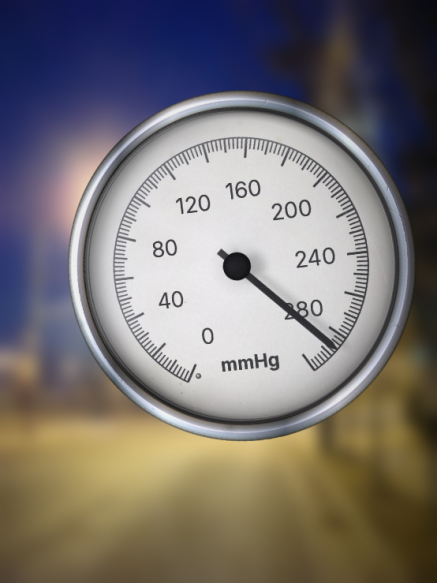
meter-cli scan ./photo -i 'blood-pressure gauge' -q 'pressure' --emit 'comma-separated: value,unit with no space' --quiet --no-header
286,mmHg
